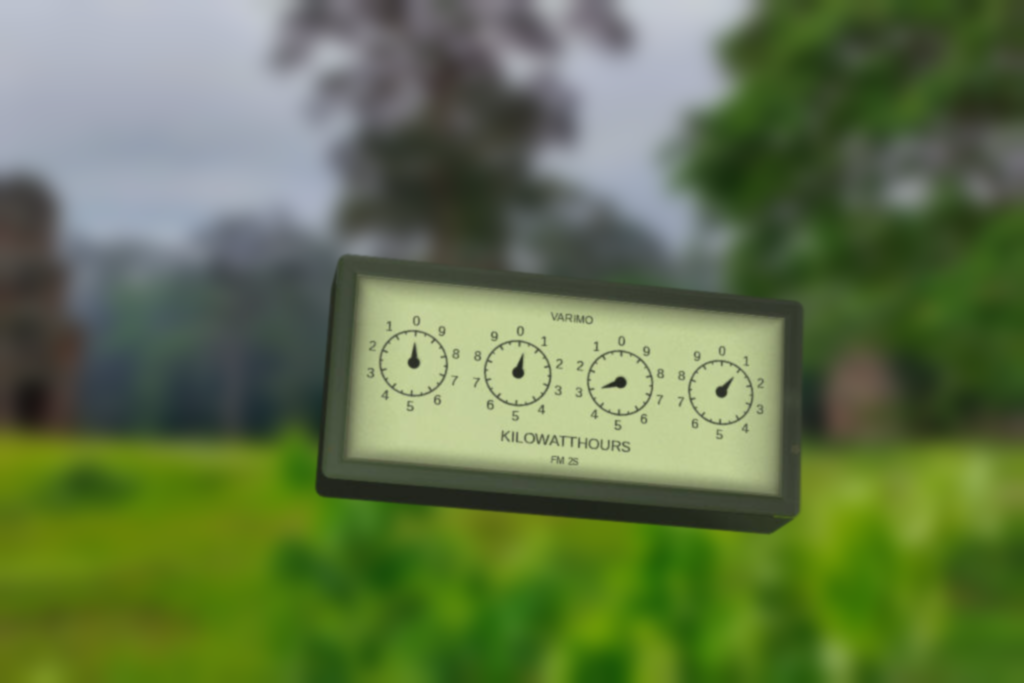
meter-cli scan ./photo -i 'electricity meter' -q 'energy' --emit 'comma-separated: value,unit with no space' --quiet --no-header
31,kWh
